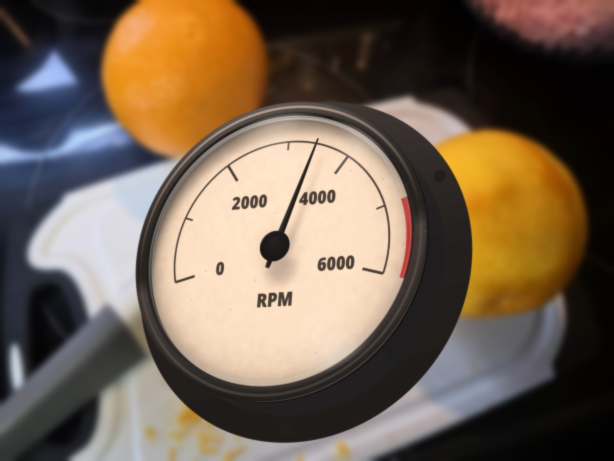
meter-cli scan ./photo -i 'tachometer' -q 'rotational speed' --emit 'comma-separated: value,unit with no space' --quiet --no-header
3500,rpm
